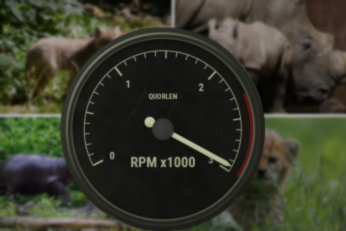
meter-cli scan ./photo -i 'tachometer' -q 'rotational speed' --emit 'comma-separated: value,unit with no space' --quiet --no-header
2950,rpm
